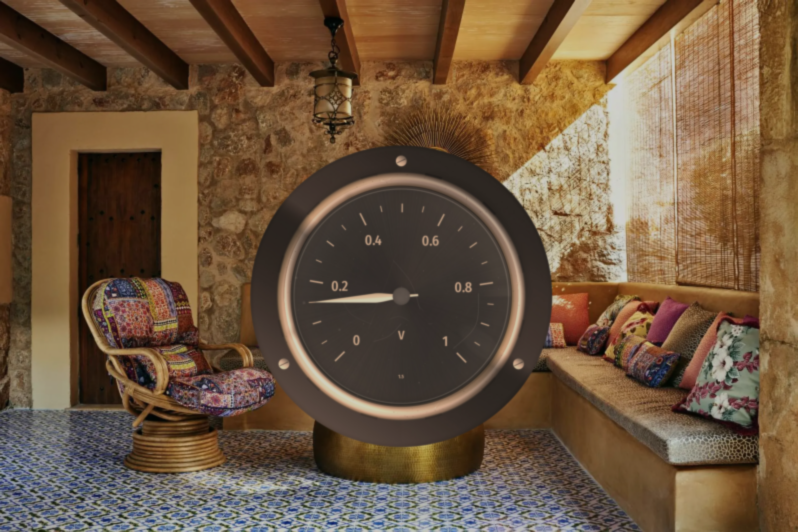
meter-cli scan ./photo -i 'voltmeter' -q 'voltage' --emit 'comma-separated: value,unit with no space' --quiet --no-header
0.15,V
